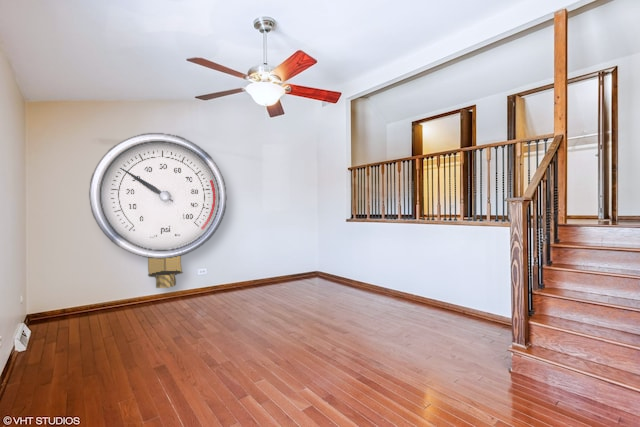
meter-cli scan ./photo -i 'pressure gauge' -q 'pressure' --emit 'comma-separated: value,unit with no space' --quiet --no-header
30,psi
